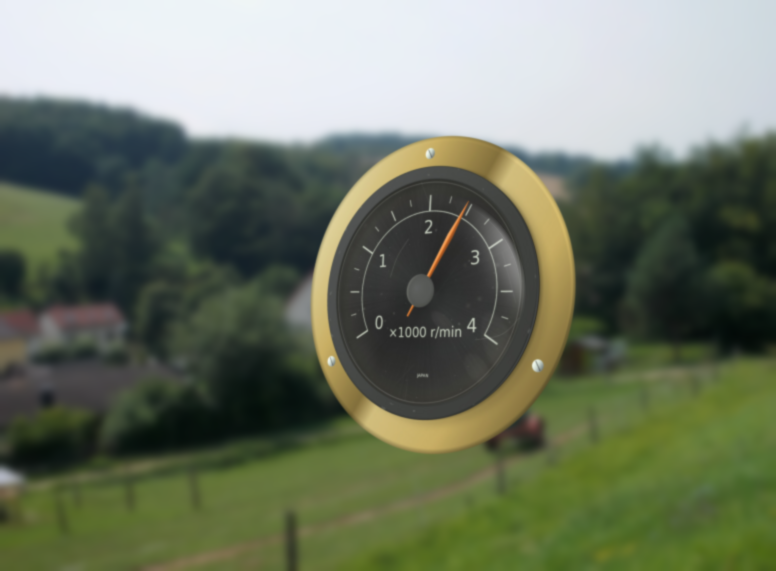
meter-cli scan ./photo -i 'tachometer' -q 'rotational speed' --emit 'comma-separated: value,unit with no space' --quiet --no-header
2500,rpm
